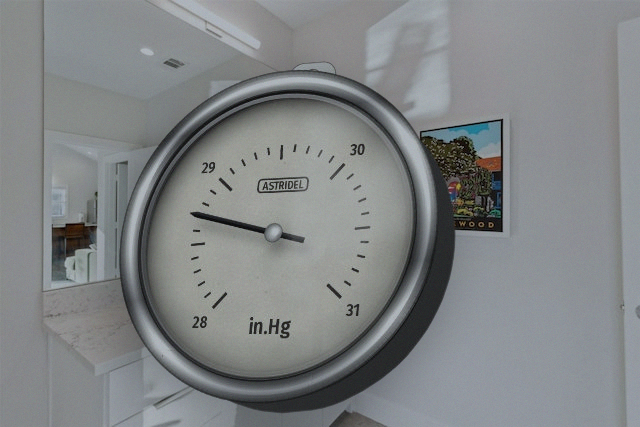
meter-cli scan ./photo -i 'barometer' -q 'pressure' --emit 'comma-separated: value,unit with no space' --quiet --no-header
28.7,inHg
